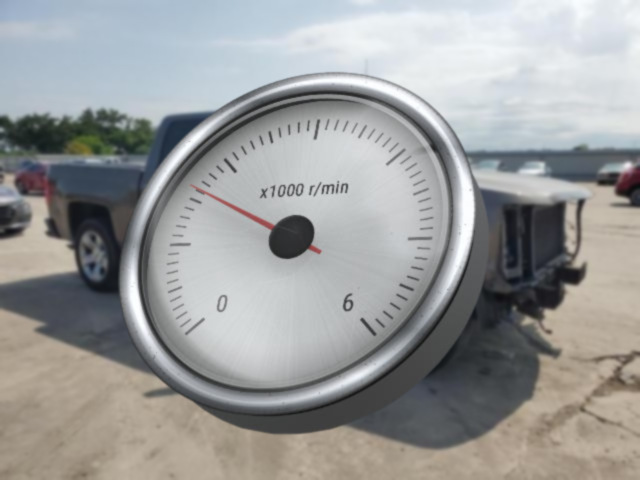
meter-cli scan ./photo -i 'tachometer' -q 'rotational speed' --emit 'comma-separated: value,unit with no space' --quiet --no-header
1600,rpm
